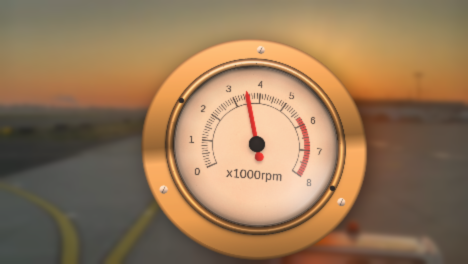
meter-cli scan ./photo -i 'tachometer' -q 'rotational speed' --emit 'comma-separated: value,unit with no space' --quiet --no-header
3500,rpm
